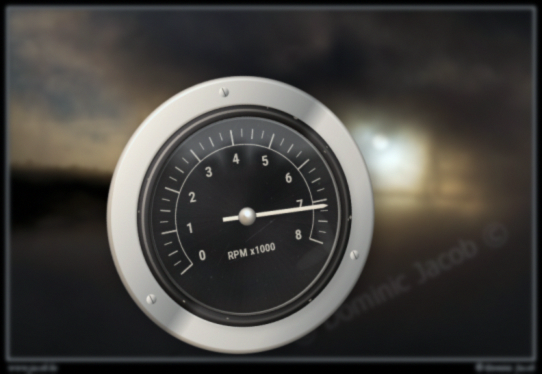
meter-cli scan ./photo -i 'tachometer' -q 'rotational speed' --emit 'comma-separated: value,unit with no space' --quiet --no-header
7125,rpm
